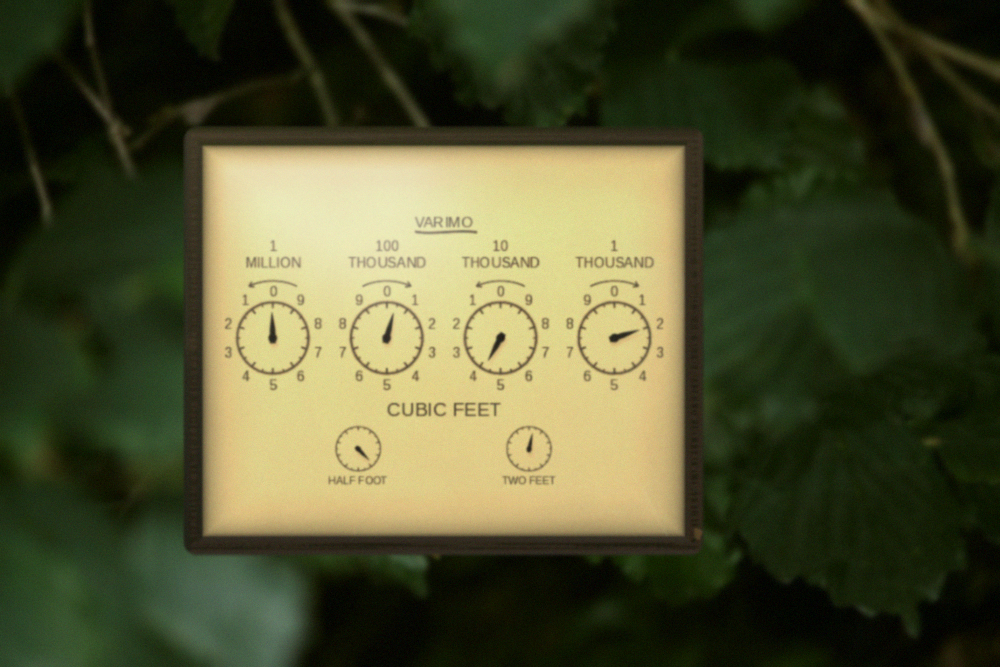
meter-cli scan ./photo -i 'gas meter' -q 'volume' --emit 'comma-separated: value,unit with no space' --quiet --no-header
4200,ft³
